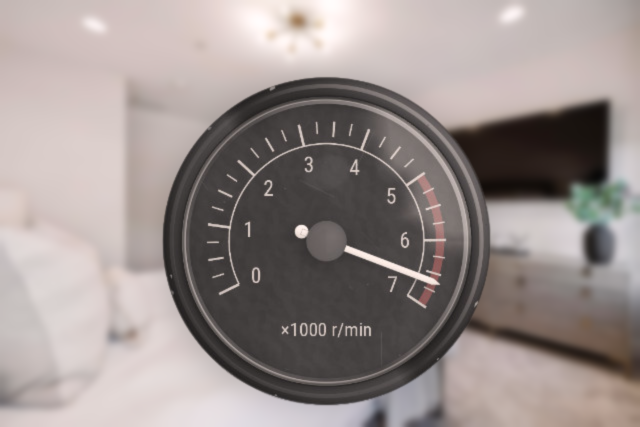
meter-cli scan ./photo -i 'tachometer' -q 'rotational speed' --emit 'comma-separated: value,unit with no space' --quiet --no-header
6625,rpm
